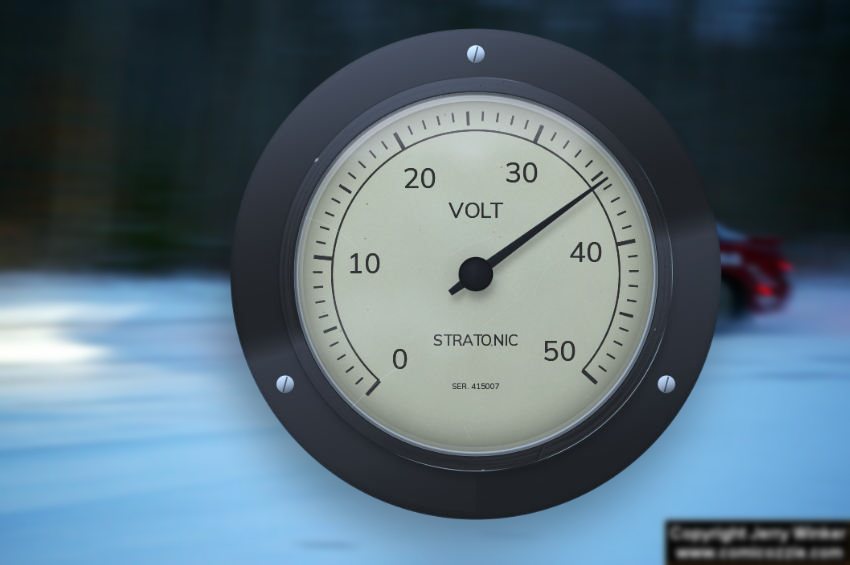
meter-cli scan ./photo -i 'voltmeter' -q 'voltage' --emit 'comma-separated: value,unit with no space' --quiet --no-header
35.5,V
